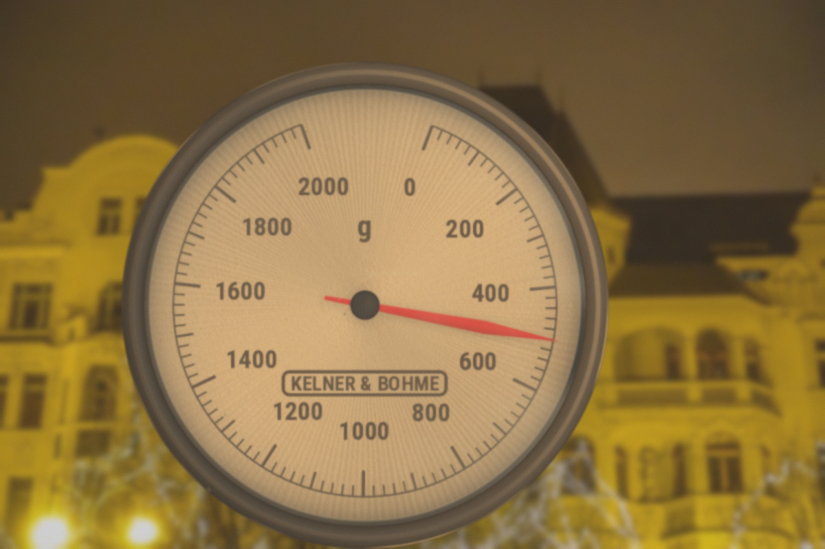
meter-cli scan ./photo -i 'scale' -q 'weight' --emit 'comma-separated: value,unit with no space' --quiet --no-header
500,g
